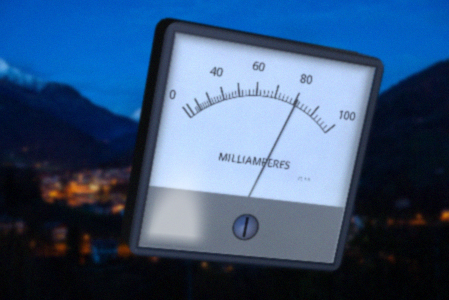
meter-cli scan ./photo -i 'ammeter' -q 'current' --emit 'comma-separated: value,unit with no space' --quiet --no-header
80,mA
